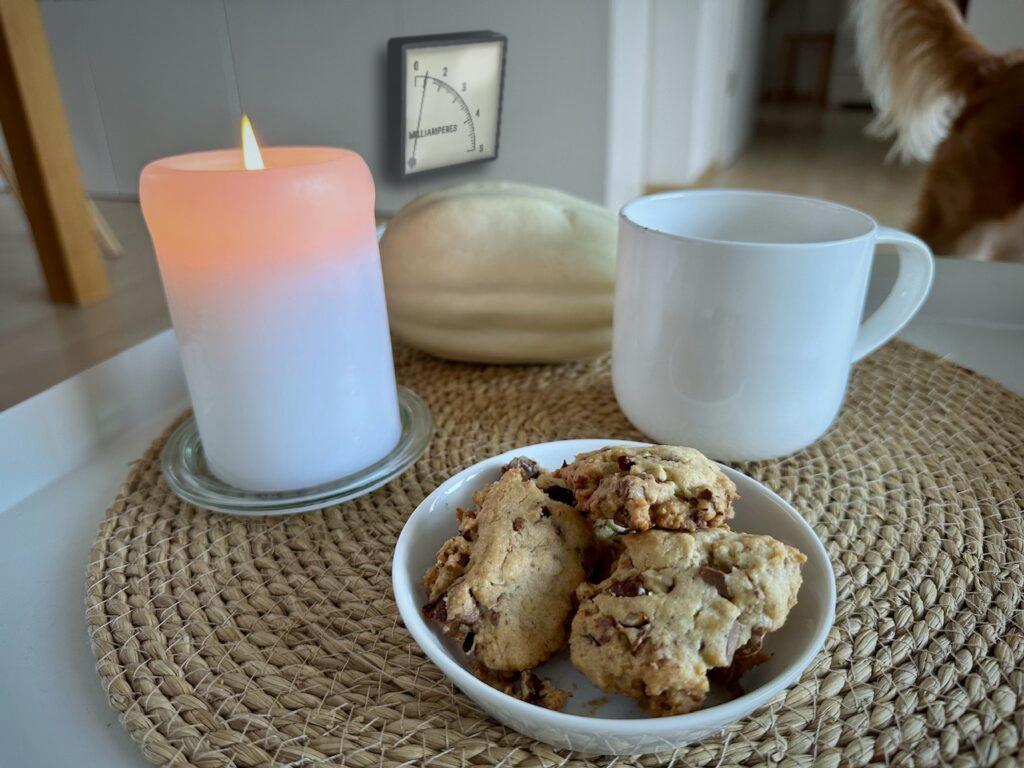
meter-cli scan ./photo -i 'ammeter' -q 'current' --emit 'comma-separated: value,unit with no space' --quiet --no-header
1,mA
